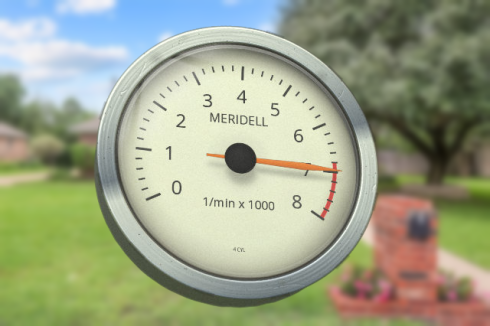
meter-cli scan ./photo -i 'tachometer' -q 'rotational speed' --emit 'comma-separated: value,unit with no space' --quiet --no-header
7000,rpm
